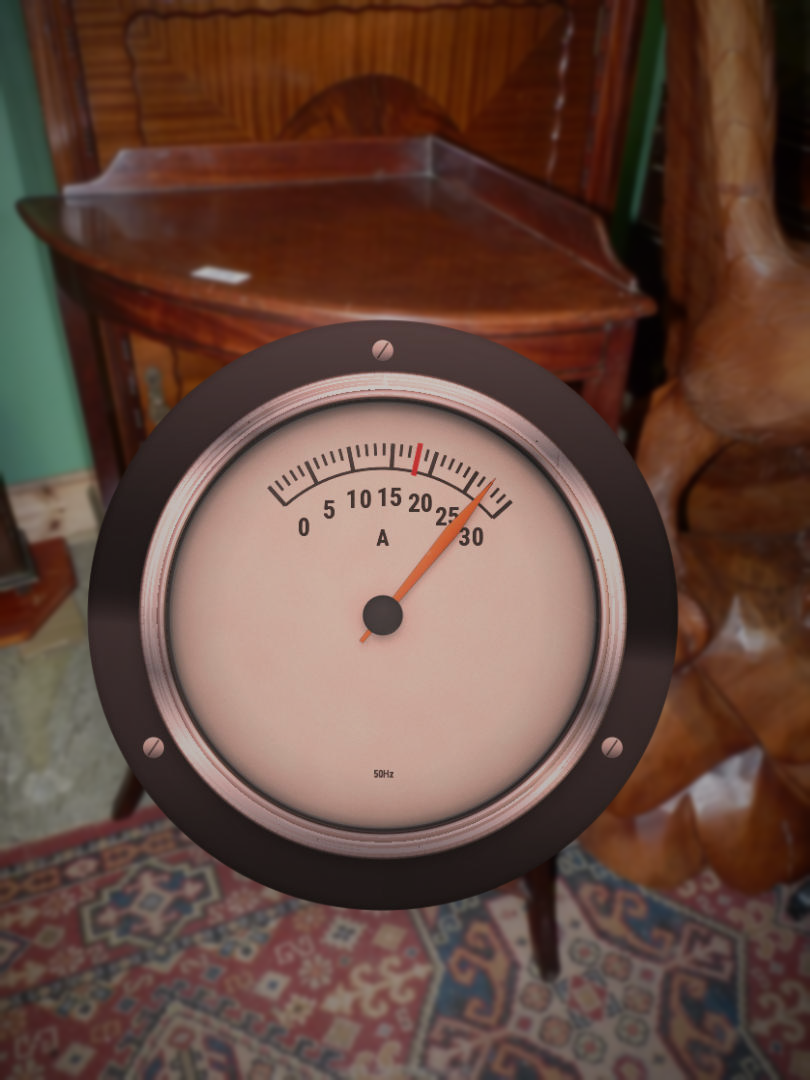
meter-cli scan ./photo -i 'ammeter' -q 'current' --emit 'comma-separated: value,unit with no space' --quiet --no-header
27,A
